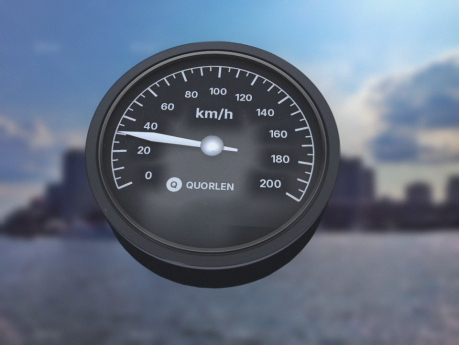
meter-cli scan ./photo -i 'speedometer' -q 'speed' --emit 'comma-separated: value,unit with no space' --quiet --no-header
30,km/h
